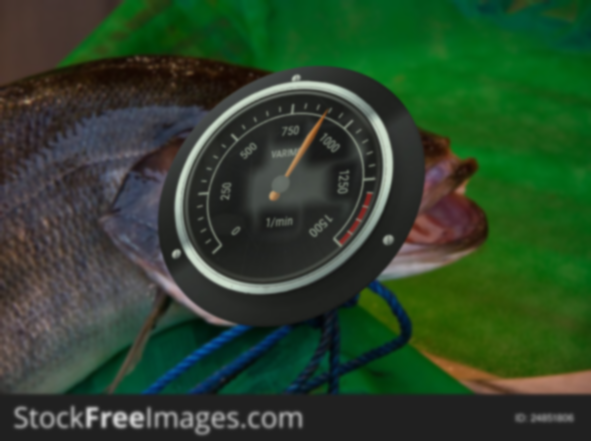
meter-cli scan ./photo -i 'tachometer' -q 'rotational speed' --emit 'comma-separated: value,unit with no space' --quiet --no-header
900,rpm
